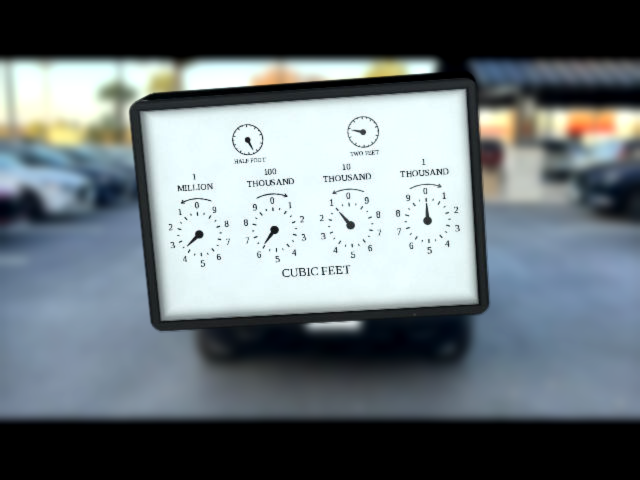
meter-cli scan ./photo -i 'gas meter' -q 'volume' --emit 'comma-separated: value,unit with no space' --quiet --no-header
361000,ft³
